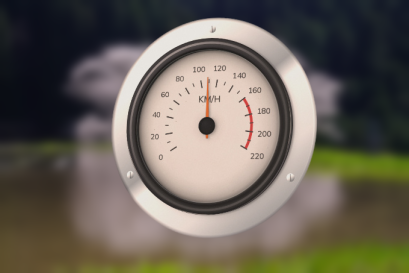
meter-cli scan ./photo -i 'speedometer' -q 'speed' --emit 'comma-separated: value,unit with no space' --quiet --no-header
110,km/h
